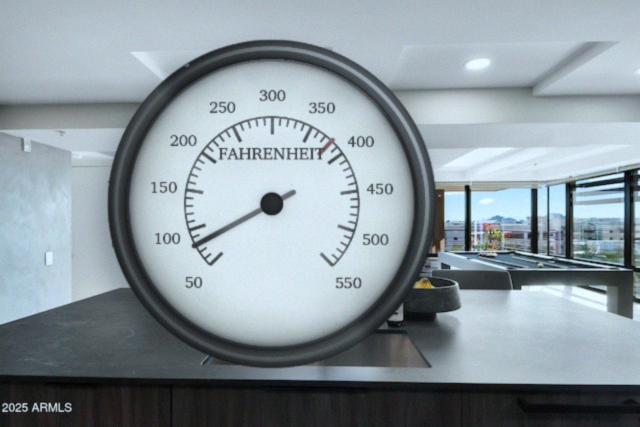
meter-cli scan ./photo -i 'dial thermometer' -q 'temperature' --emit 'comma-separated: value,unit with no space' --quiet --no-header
80,°F
